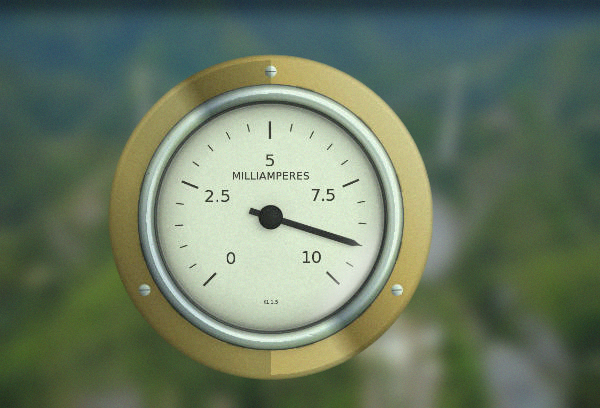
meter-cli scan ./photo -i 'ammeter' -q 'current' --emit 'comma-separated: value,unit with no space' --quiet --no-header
9,mA
